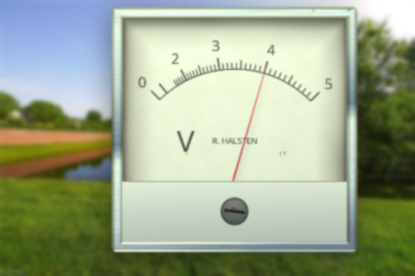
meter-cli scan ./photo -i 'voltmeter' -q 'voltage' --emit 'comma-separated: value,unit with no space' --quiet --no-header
4,V
